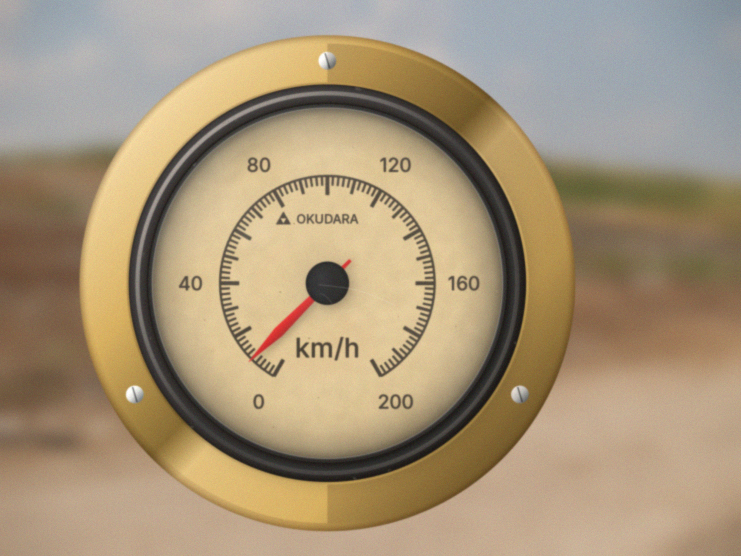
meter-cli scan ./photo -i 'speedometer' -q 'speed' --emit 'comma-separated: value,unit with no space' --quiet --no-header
10,km/h
